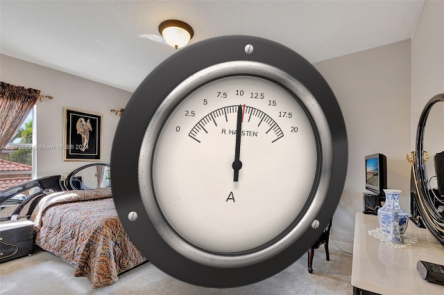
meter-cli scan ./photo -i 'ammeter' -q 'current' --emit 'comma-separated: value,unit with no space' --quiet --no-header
10,A
